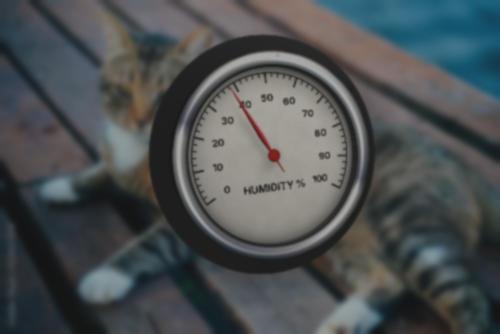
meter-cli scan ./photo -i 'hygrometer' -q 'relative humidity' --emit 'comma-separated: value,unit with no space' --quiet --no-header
38,%
